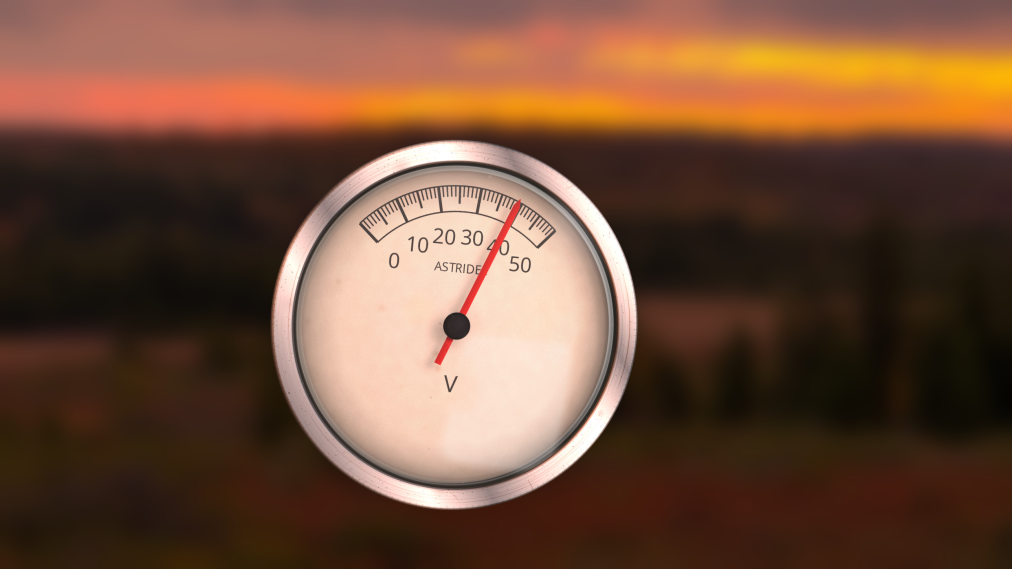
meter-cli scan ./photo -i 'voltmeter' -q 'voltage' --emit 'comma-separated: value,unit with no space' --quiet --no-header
39,V
